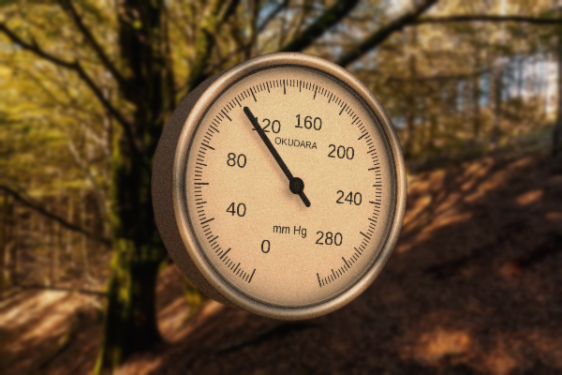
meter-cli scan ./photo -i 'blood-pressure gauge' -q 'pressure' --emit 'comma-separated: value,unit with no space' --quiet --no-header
110,mmHg
